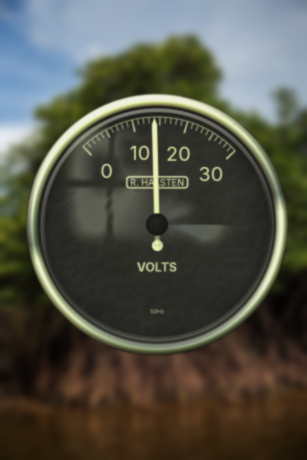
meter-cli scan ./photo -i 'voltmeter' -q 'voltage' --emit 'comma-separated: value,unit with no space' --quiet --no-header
14,V
